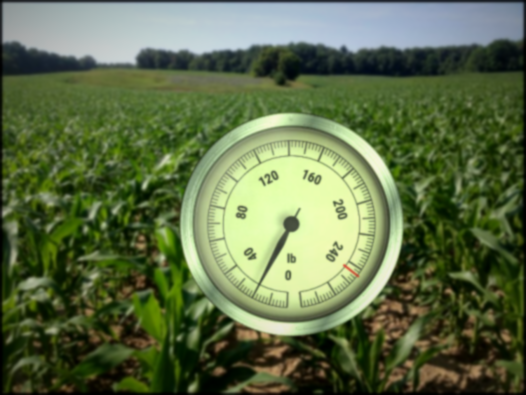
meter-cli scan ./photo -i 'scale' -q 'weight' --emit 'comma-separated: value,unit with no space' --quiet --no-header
20,lb
